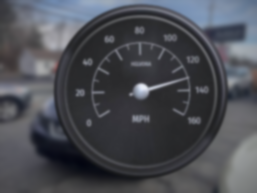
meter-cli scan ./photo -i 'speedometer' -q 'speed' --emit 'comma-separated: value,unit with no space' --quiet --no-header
130,mph
